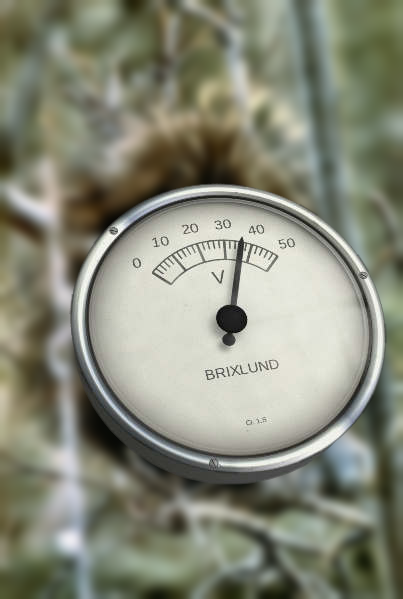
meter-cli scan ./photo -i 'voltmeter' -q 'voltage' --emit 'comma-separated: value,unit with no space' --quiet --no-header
36,V
